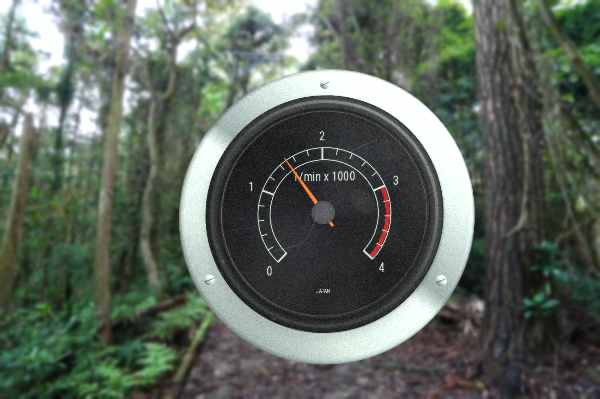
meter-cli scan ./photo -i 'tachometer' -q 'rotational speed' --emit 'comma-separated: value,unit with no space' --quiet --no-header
1500,rpm
